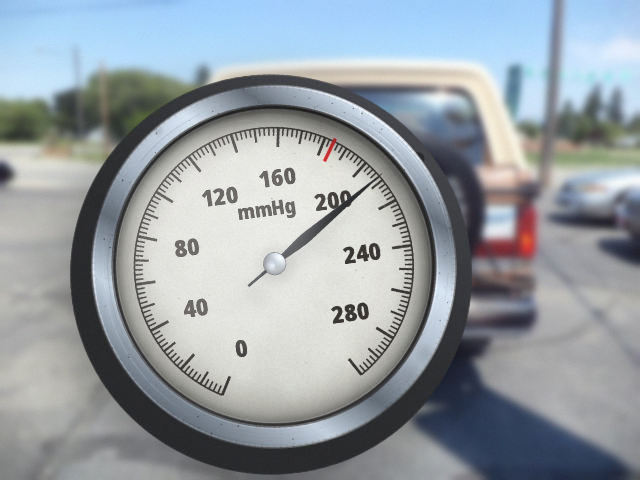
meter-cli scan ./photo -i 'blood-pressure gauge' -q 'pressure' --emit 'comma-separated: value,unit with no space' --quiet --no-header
208,mmHg
